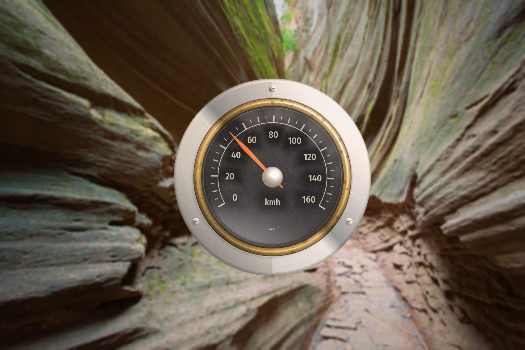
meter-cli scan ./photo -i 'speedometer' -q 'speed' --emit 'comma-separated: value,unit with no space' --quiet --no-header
50,km/h
